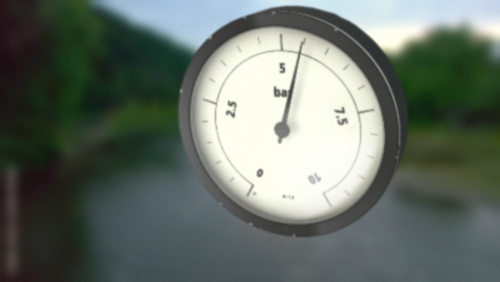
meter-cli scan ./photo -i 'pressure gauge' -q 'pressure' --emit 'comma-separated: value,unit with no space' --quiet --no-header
5.5,bar
